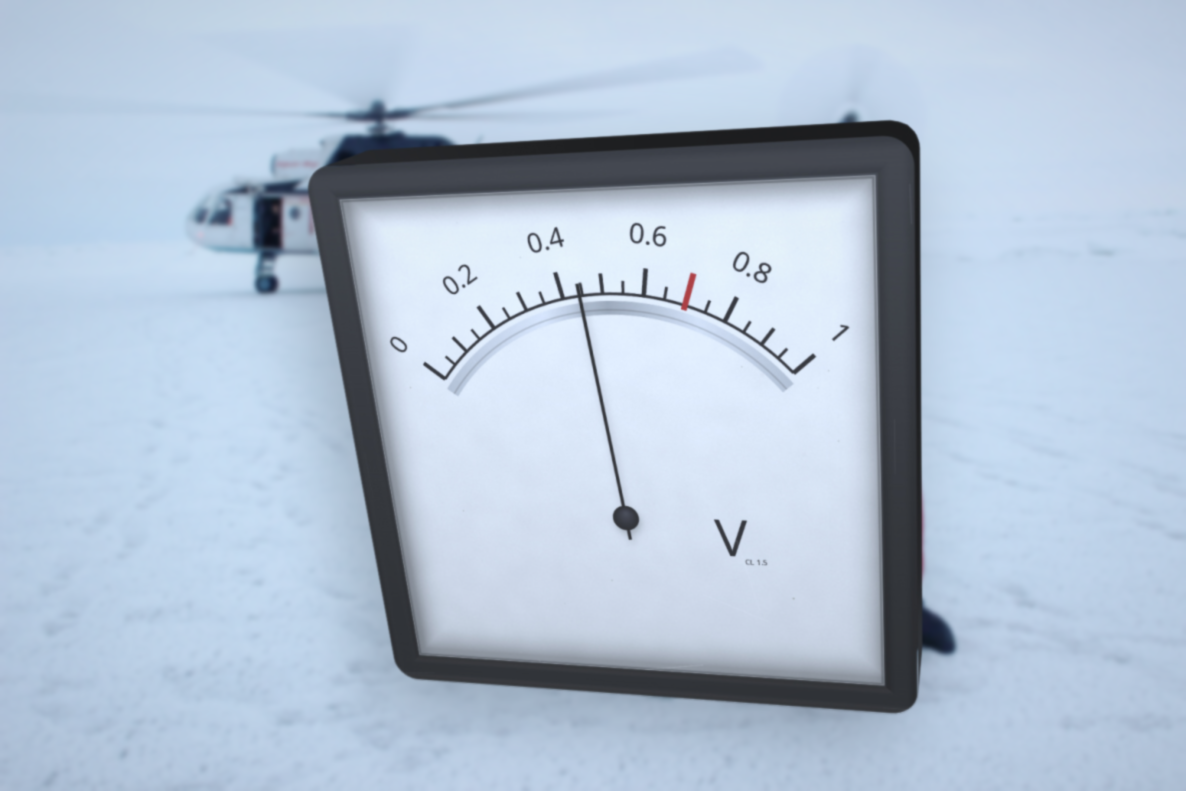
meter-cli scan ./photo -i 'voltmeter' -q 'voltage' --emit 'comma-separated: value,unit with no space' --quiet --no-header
0.45,V
